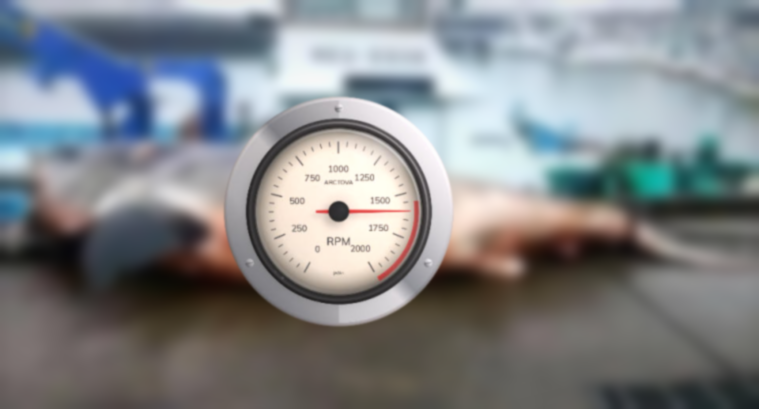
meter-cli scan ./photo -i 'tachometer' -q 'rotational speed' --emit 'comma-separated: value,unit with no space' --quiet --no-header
1600,rpm
